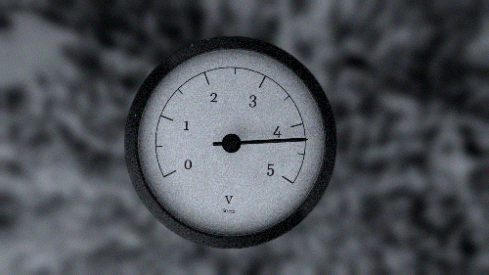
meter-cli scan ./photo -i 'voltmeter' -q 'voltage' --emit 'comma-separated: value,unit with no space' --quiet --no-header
4.25,V
